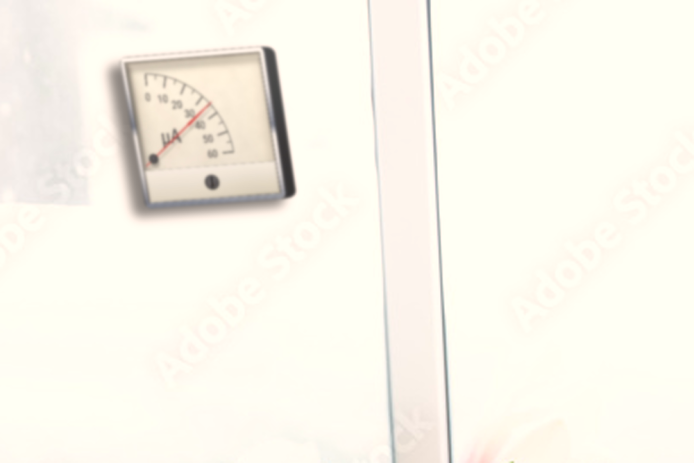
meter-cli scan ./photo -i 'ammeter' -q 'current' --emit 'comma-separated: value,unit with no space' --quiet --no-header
35,µA
